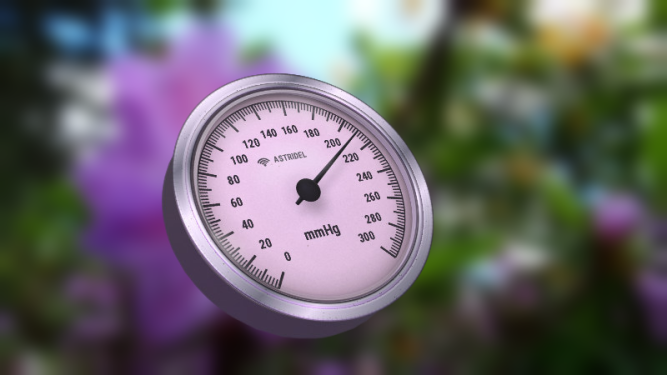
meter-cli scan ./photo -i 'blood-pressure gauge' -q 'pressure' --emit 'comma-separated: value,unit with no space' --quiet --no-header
210,mmHg
